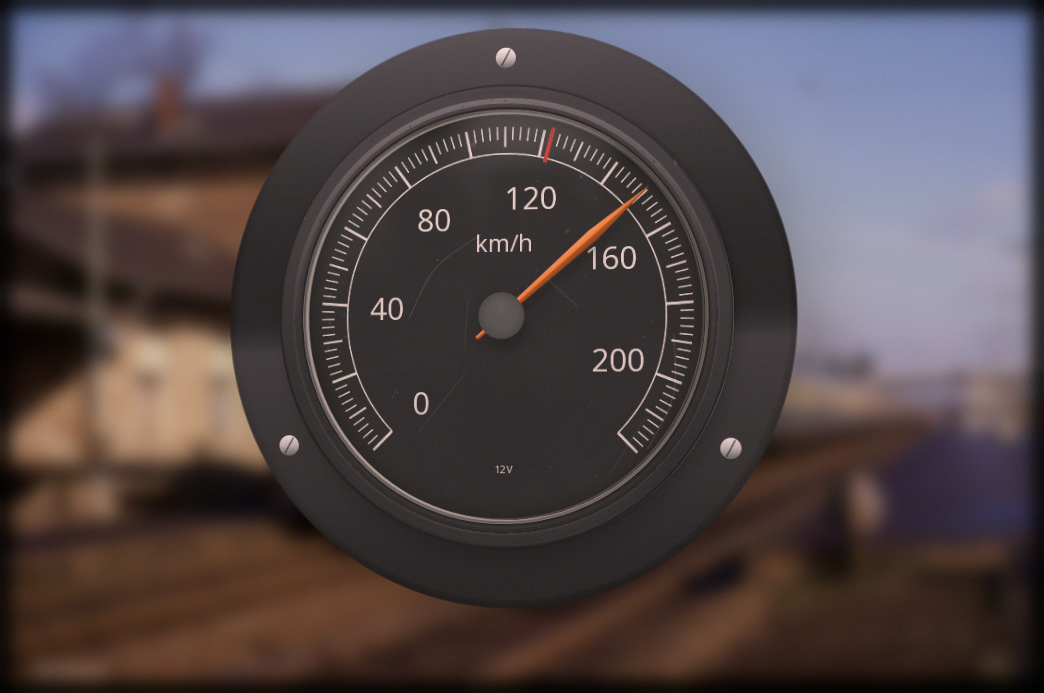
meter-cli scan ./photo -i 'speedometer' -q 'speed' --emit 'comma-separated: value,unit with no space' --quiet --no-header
150,km/h
